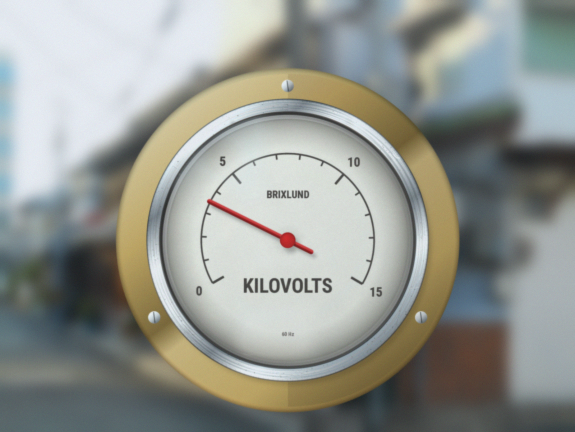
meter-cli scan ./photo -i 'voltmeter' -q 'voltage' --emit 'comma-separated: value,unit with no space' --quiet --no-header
3.5,kV
